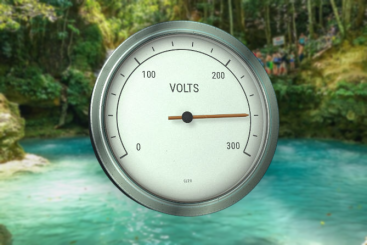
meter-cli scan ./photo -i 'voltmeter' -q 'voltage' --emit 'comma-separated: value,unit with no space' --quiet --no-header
260,V
